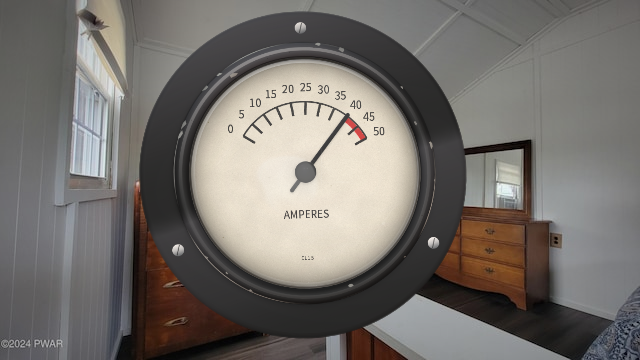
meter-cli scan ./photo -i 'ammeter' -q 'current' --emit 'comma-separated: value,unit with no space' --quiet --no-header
40,A
